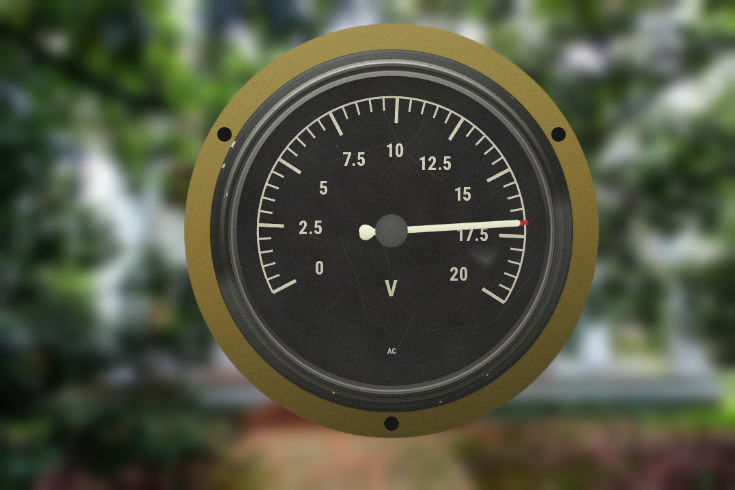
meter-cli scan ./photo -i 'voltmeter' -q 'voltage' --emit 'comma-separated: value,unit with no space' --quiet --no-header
17,V
